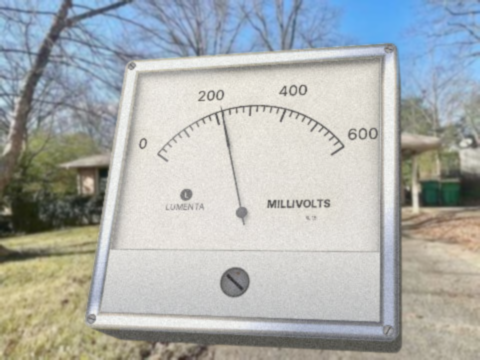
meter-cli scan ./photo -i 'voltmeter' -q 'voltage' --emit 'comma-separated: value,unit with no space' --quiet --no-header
220,mV
